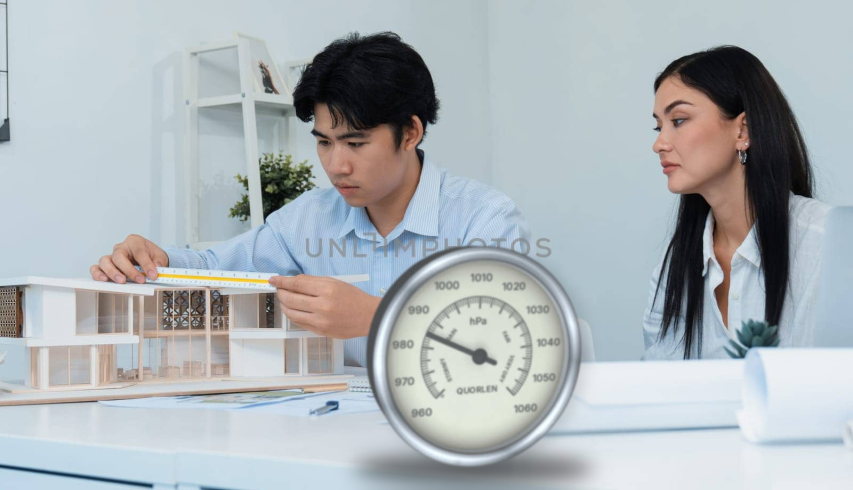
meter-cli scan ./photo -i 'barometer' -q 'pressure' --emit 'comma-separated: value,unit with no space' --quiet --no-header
985,hPa
